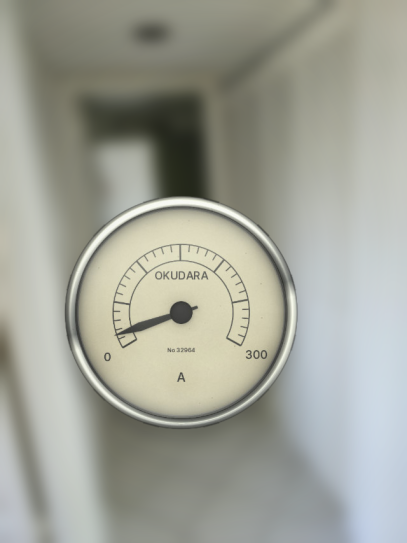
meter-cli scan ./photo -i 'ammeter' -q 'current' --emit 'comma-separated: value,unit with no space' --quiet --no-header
15,A
